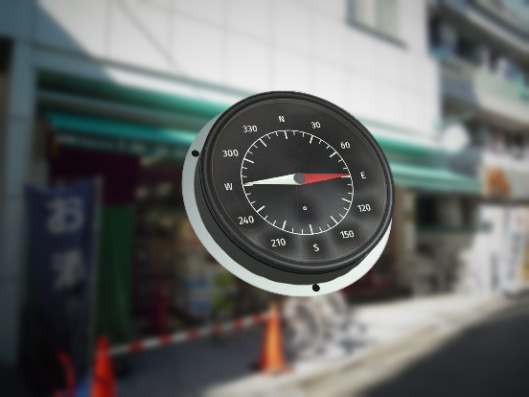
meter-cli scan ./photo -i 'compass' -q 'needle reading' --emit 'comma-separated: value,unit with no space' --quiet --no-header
90,°
